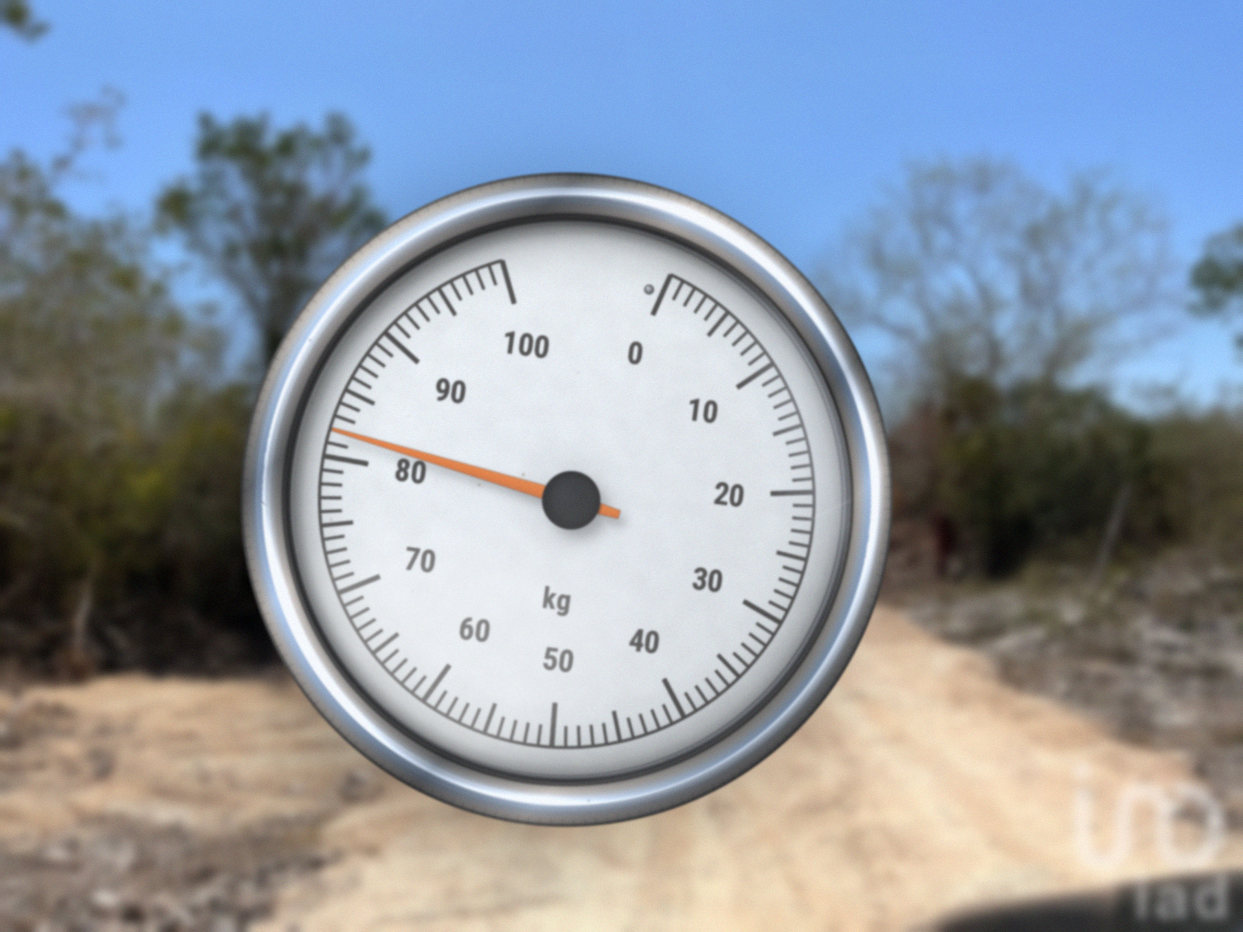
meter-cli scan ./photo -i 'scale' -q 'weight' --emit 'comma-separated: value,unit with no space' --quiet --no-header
82,kg
